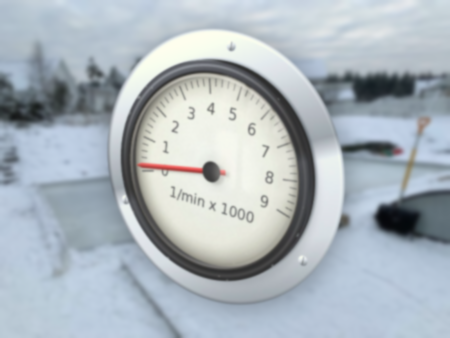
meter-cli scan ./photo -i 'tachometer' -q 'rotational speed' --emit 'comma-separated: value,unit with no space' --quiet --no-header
200,rpm
